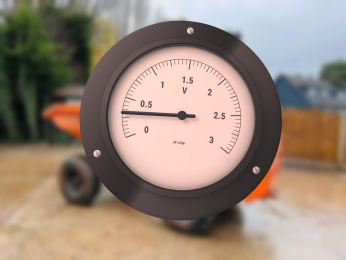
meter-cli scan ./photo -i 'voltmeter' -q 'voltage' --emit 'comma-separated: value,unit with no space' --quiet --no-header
0.3,V
